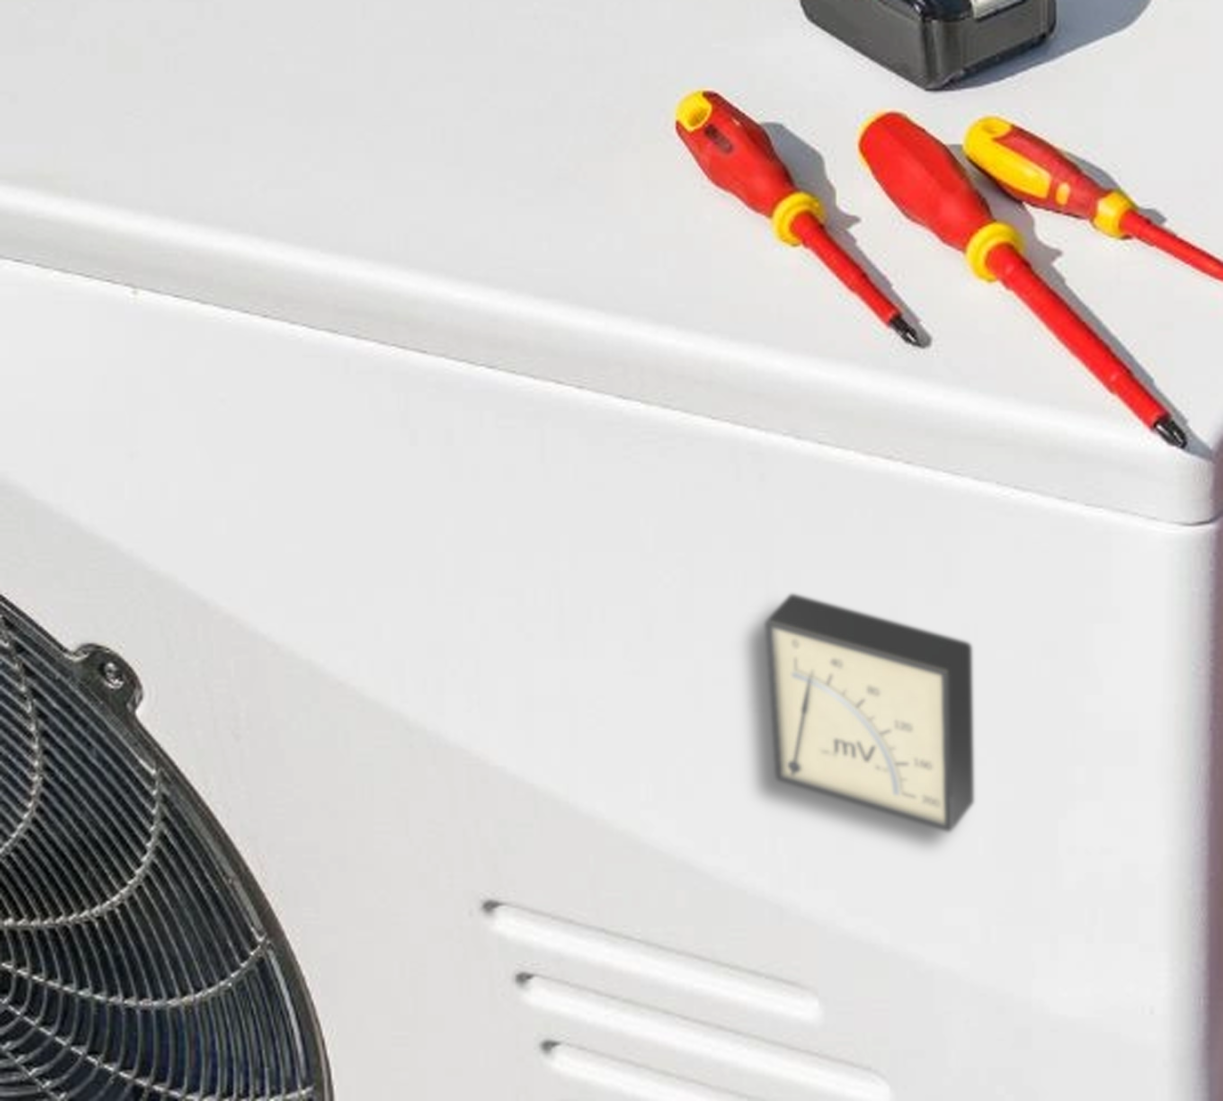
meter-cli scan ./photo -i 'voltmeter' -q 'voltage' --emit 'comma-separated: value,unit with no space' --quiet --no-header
20,mV
